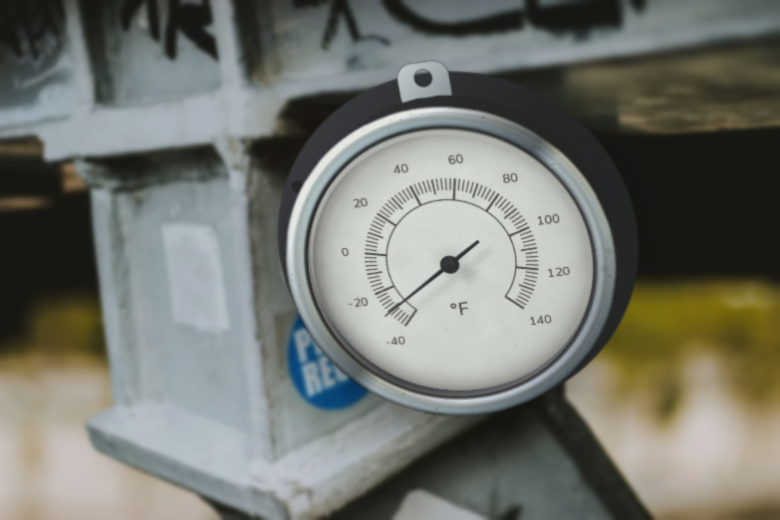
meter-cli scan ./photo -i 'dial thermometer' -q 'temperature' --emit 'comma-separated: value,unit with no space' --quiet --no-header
-30,°F
